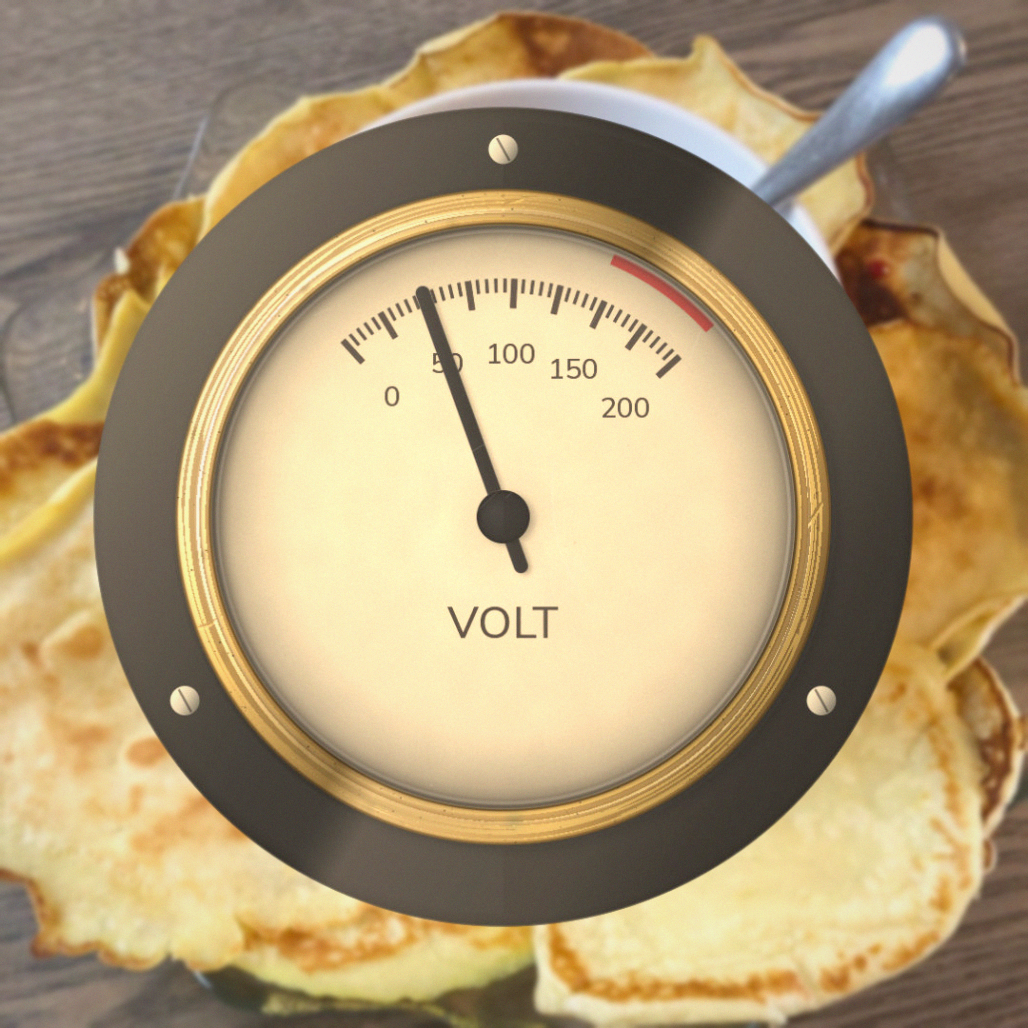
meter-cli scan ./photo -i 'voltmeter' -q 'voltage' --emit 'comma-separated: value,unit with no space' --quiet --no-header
50,V
